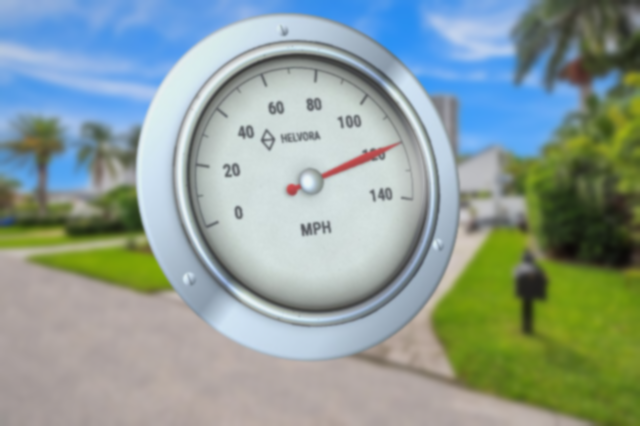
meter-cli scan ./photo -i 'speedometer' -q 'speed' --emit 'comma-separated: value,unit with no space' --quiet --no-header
120,mph
